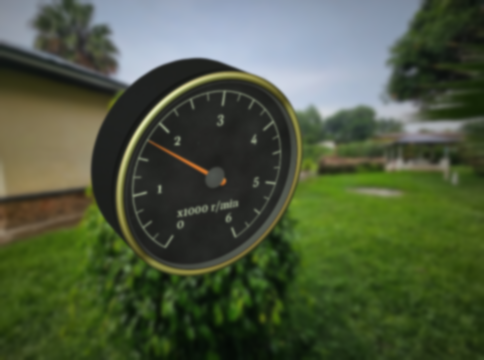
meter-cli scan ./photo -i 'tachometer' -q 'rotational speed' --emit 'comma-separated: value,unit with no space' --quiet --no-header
1750,rpm
